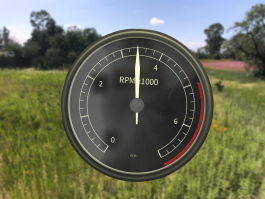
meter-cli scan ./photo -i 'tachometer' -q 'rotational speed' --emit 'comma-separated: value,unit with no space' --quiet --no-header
3400,rpm
